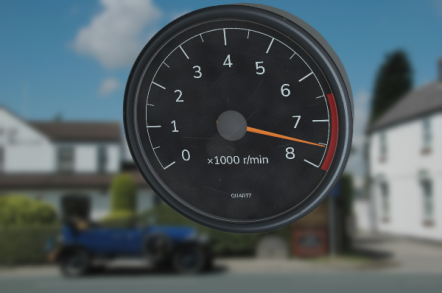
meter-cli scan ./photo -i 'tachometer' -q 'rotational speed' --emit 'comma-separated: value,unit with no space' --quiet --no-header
7500,rpm
